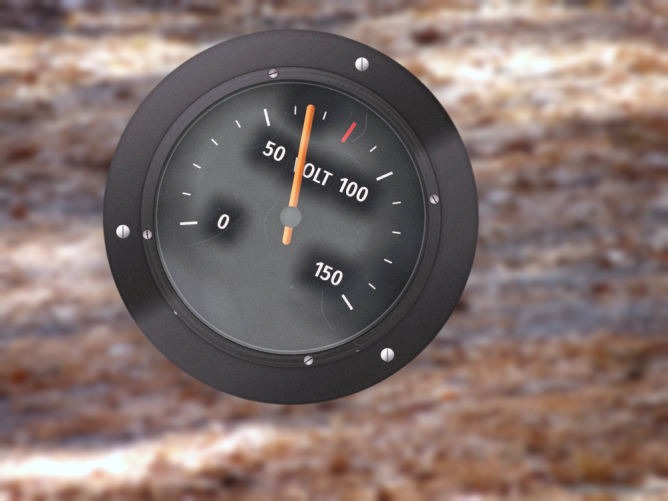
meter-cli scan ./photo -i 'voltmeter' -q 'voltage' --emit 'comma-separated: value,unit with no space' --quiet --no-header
65,V
